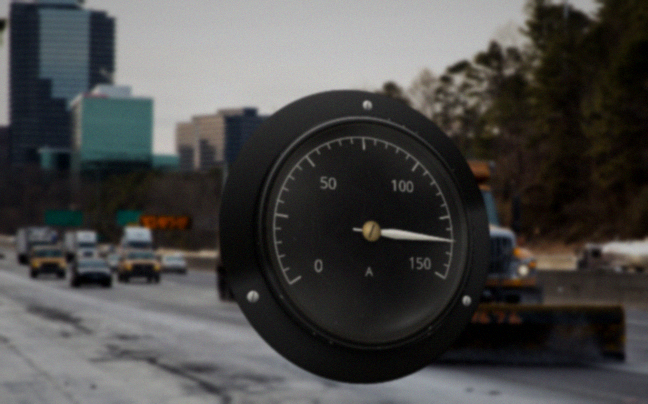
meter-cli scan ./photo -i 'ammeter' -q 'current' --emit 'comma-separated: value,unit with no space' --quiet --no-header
135,A
